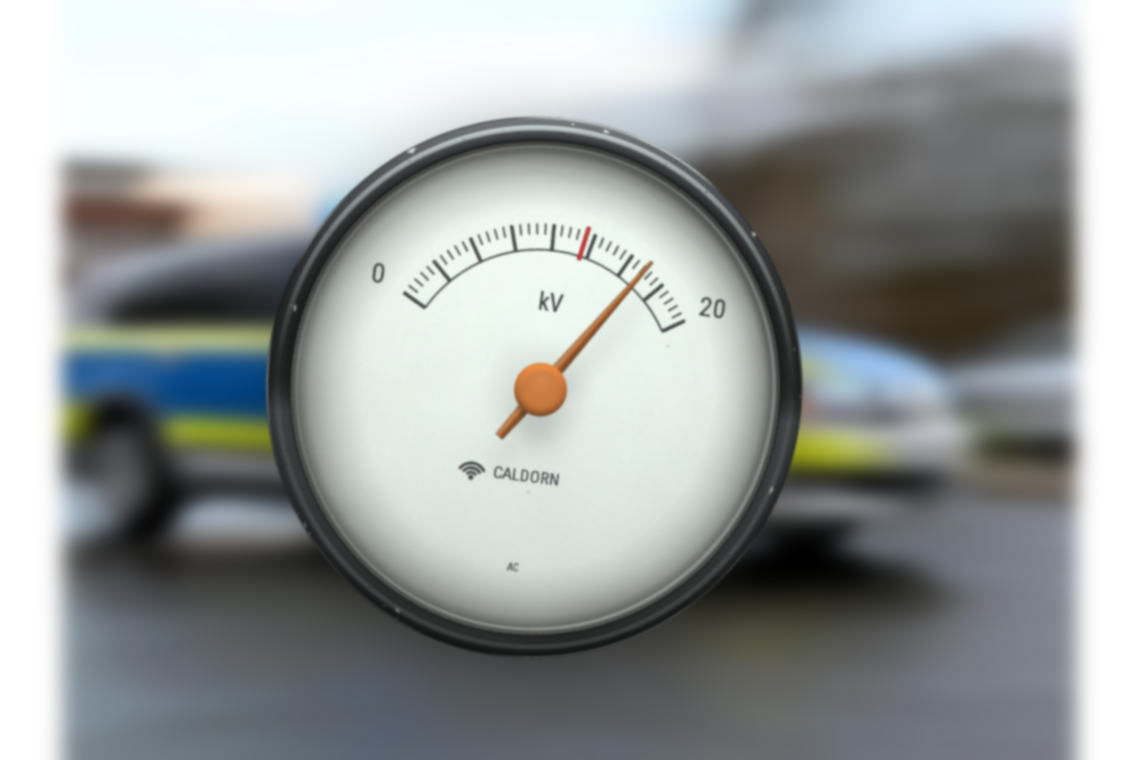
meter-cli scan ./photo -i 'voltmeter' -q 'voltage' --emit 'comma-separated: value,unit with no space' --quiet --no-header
16,kV
